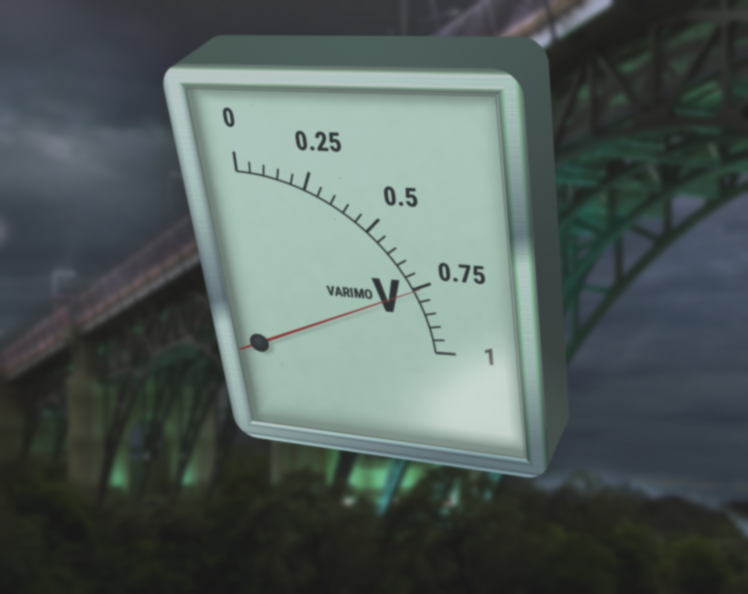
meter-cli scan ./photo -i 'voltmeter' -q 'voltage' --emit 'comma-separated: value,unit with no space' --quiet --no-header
0.75,V
